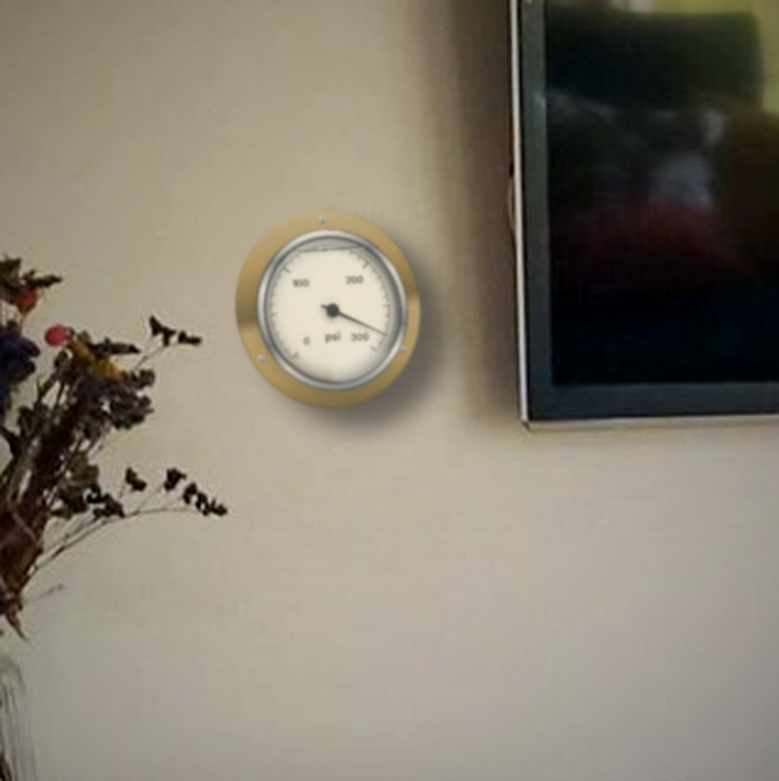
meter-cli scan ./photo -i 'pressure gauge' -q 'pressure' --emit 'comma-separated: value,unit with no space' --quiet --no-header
280,psi
